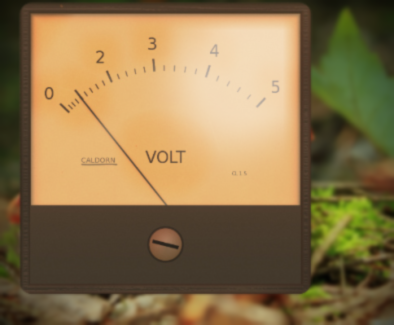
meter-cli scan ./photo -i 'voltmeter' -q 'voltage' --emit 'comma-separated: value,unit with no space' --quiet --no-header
1,V
